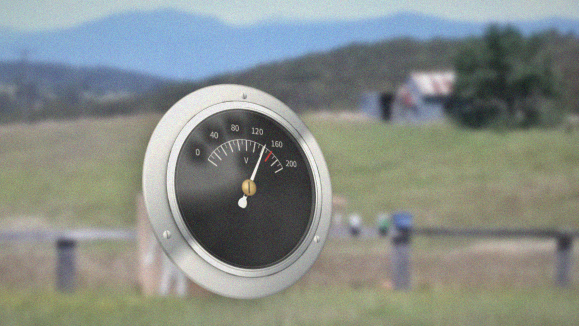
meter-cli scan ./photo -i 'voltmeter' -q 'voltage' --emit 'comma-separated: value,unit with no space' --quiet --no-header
140,V
